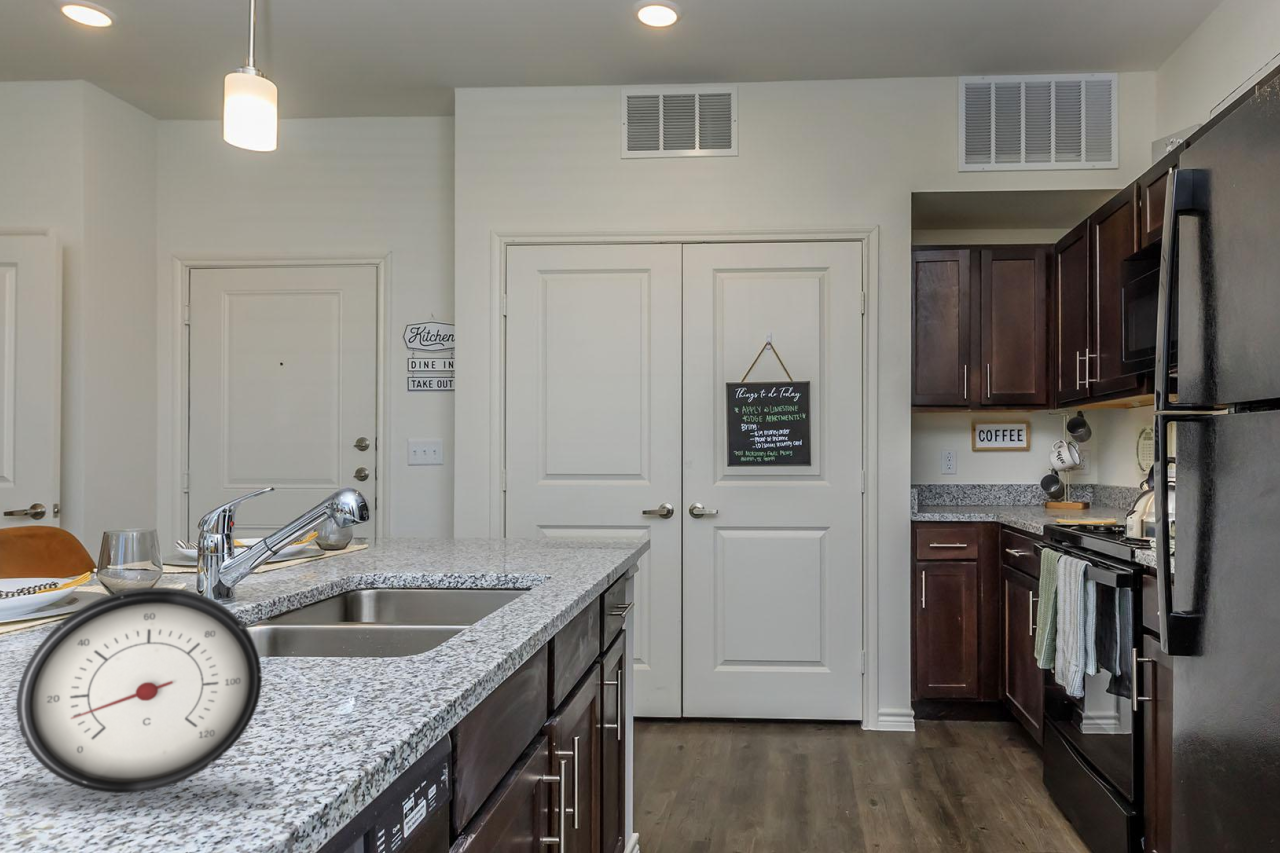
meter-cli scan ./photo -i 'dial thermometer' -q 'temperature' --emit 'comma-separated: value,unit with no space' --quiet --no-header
12,°C
